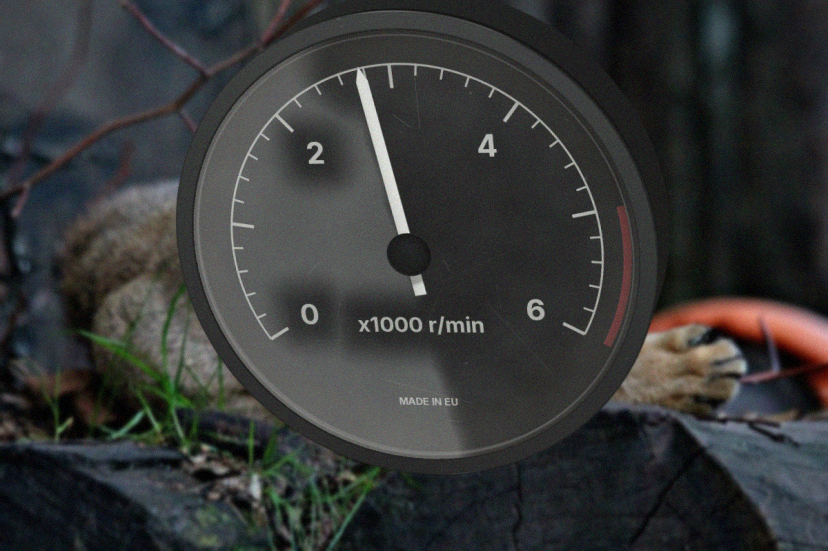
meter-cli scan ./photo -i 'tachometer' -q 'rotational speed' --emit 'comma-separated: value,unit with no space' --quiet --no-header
2800,rpm
